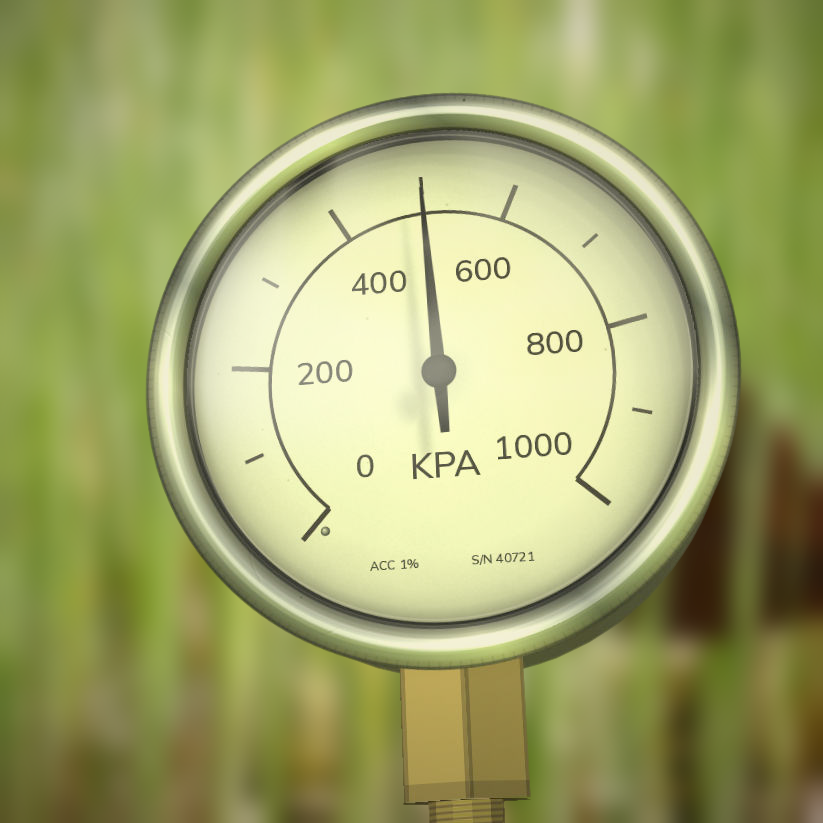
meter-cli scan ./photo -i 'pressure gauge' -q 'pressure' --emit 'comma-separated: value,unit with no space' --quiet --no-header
500,kPa
